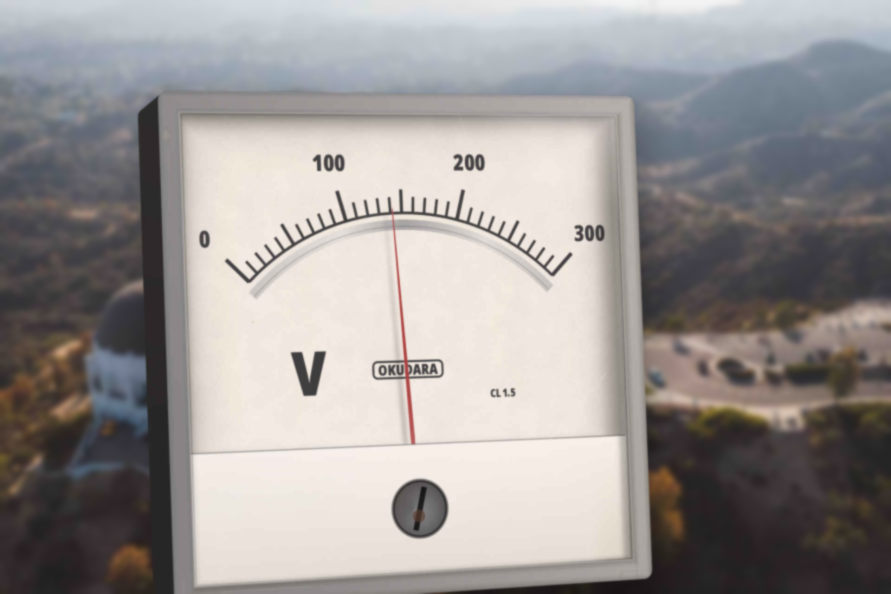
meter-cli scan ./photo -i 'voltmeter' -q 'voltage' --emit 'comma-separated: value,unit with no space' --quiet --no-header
140,V
